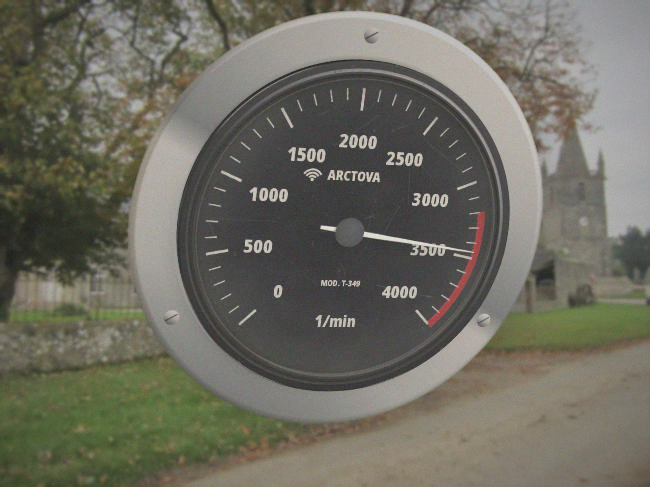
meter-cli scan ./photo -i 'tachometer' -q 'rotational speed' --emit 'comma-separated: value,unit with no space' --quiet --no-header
3450,rpm
